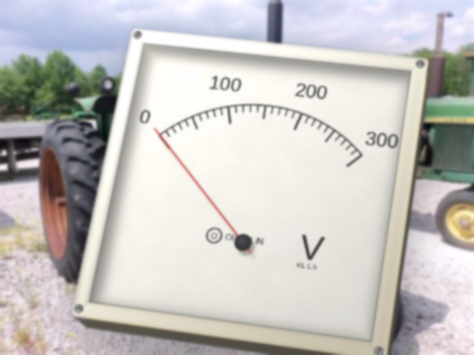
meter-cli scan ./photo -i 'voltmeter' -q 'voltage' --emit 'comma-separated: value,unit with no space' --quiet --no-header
0,V
